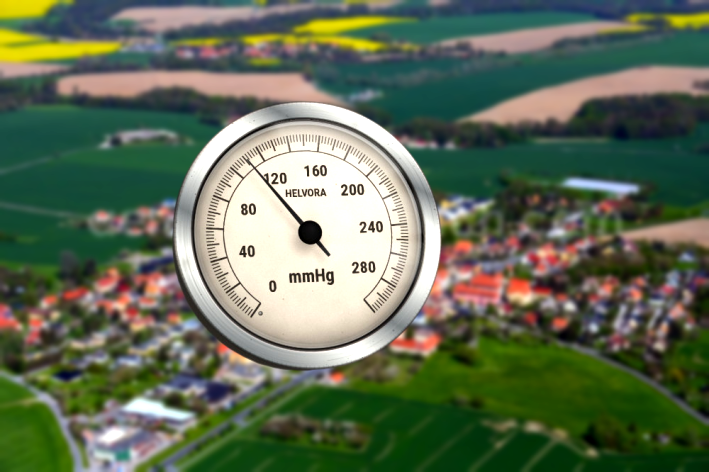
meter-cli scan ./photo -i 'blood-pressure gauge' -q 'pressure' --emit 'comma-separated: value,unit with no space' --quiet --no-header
110,mmHg
